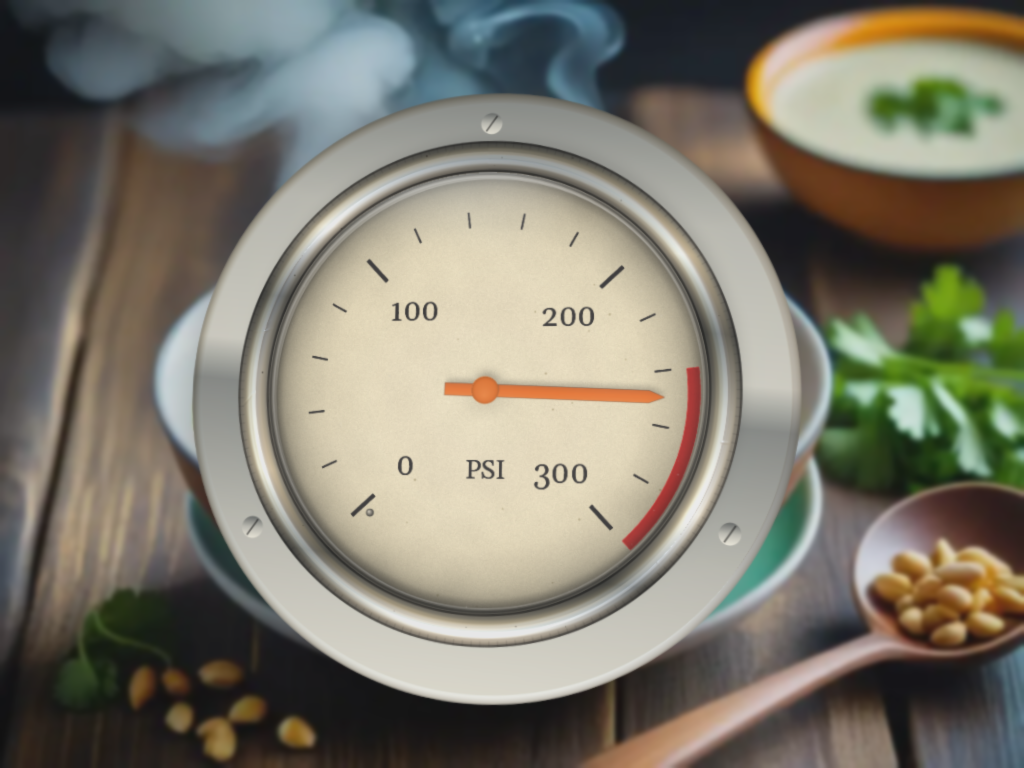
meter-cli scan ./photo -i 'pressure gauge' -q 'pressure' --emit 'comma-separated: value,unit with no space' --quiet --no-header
250,psi
